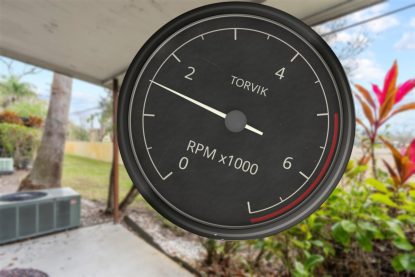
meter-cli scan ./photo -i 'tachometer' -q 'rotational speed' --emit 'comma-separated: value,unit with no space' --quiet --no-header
1500,rpm
